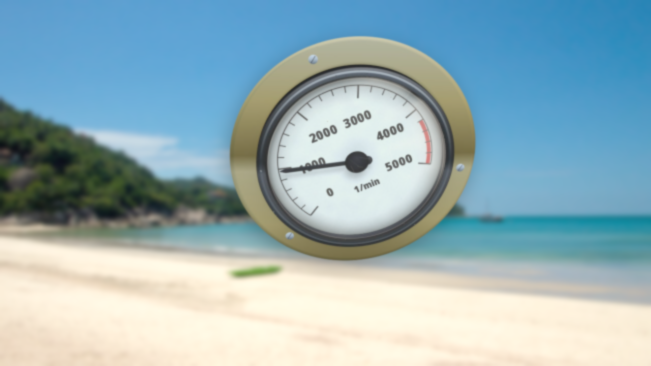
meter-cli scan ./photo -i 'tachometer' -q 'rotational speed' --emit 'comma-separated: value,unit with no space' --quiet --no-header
1000,rpm
